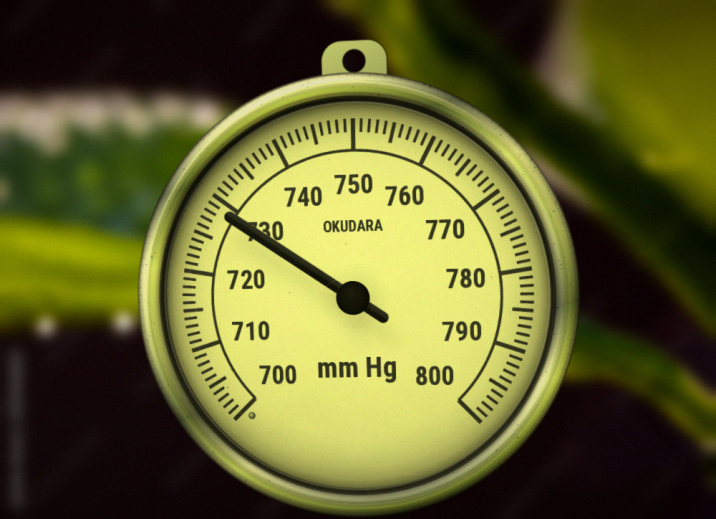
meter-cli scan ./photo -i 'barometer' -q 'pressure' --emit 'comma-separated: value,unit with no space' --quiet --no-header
729,mmHg
